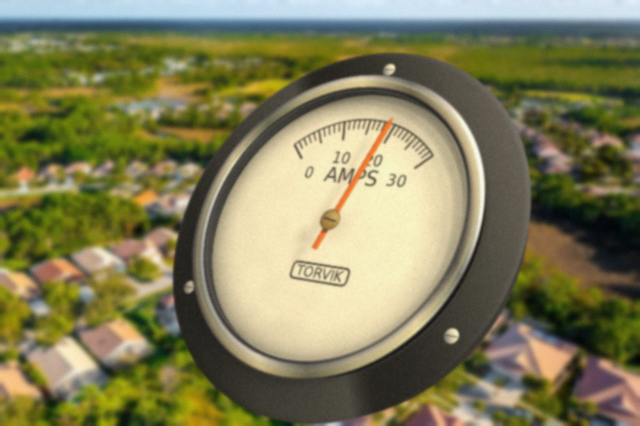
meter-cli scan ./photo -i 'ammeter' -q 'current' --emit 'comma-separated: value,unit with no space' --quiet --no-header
20,A
